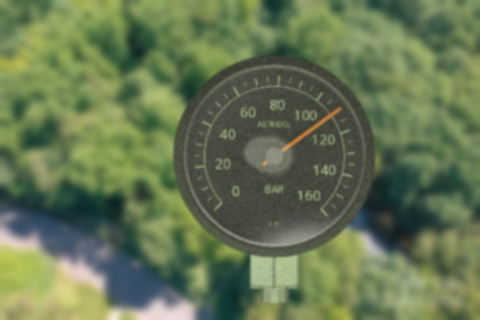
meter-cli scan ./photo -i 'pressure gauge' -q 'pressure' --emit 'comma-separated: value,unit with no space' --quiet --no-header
110,bar
